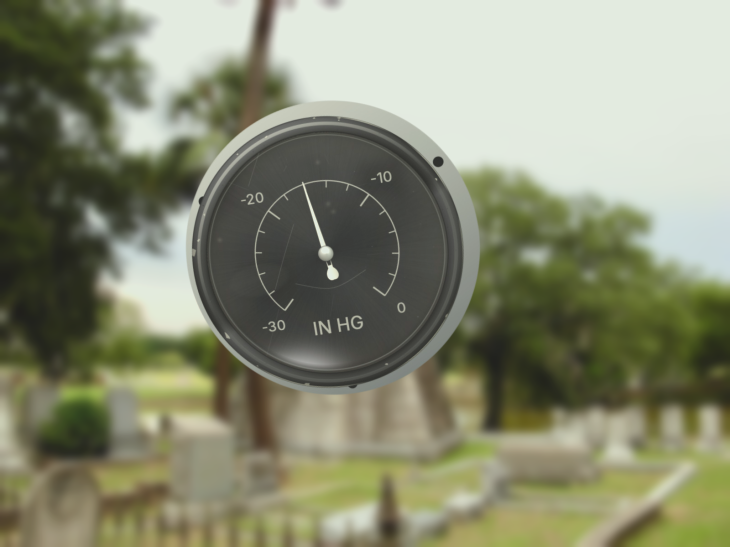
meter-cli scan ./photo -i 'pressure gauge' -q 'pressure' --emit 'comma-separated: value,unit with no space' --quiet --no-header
-16,inHg
